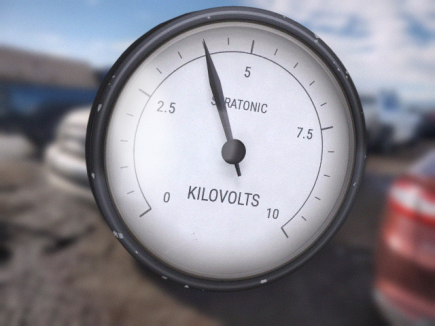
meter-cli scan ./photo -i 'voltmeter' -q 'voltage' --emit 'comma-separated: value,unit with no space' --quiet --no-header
4,kV
